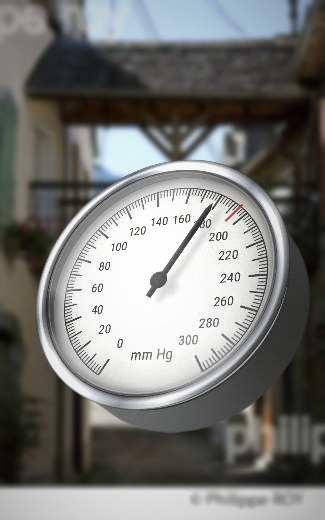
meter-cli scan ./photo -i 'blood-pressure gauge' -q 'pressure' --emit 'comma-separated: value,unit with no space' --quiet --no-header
180,mmHg
